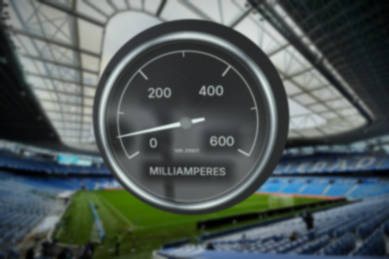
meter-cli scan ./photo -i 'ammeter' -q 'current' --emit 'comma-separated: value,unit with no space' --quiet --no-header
50,mA
